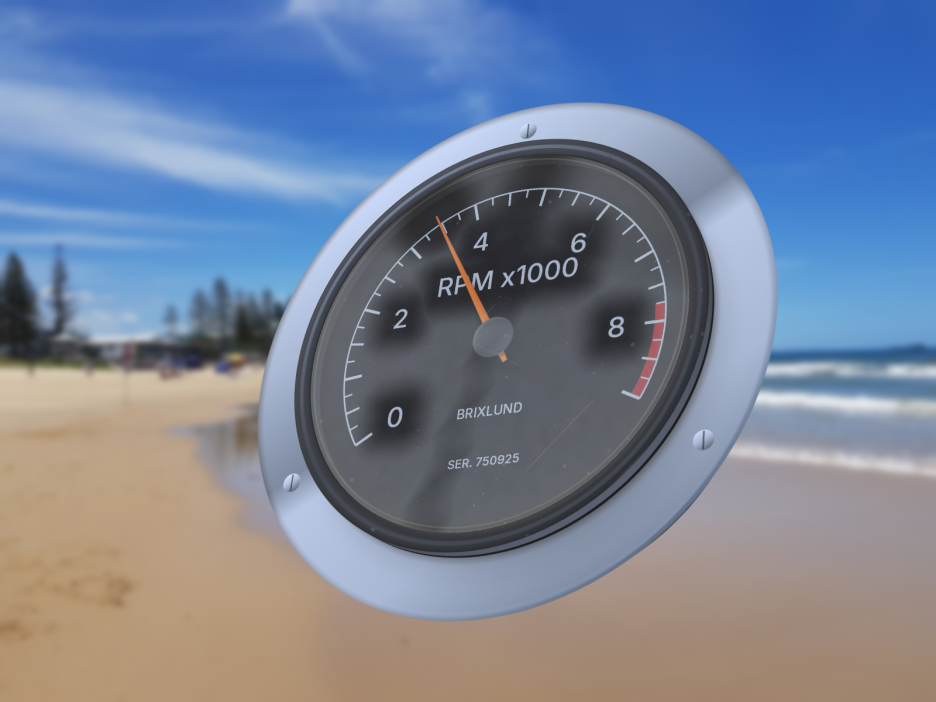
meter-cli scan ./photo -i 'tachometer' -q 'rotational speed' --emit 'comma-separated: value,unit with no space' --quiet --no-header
3500,rpm
